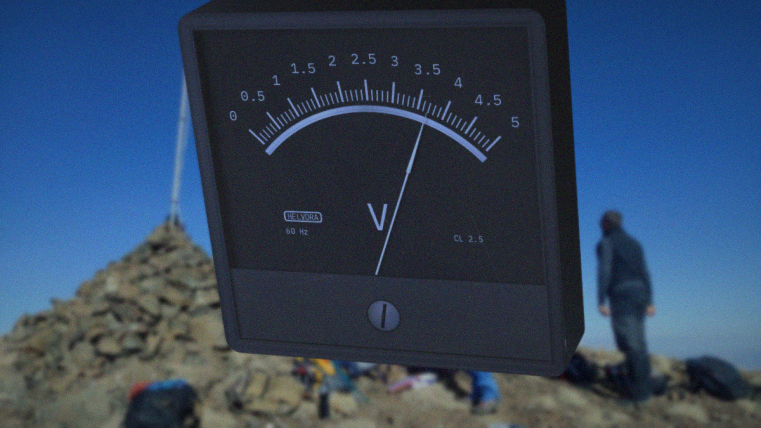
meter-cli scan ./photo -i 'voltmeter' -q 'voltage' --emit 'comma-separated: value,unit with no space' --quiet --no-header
3.7,V
